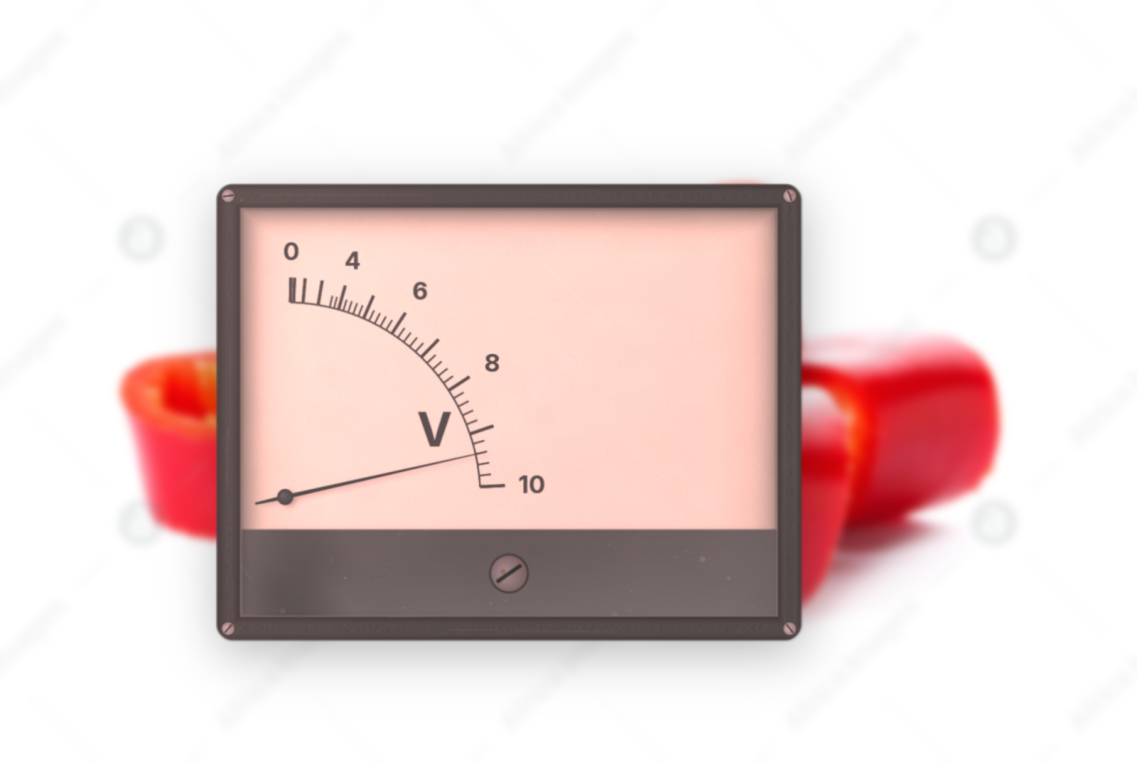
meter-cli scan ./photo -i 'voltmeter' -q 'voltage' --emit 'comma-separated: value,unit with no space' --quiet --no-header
9.4,V
